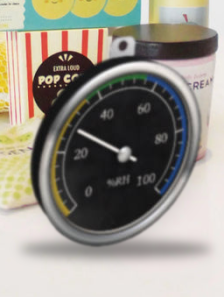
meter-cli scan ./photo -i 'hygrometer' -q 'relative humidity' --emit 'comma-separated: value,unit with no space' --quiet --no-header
28,%
